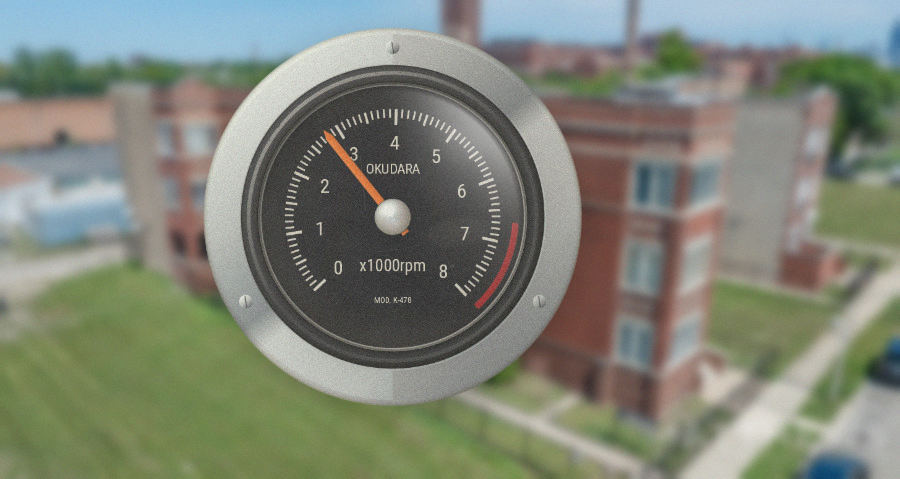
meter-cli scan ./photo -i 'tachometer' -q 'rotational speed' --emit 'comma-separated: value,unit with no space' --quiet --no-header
2800,rpm
